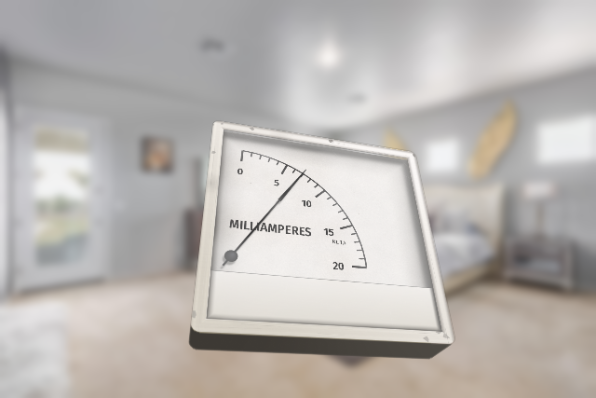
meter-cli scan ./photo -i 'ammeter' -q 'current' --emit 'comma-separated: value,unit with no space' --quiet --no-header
7,mA
